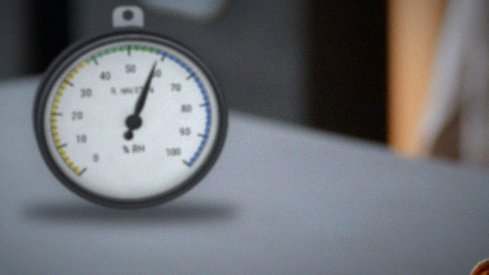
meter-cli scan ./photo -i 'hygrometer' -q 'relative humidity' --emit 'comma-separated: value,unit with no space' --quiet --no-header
58,%
